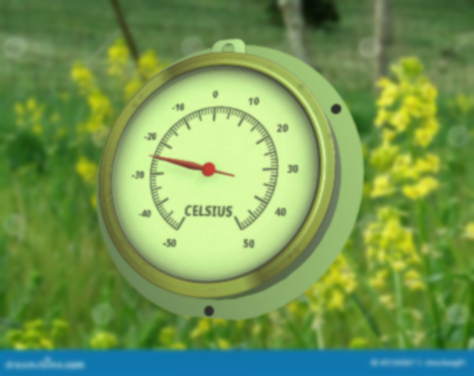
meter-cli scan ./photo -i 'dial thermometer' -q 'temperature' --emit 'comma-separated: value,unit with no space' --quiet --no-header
-25,°C
